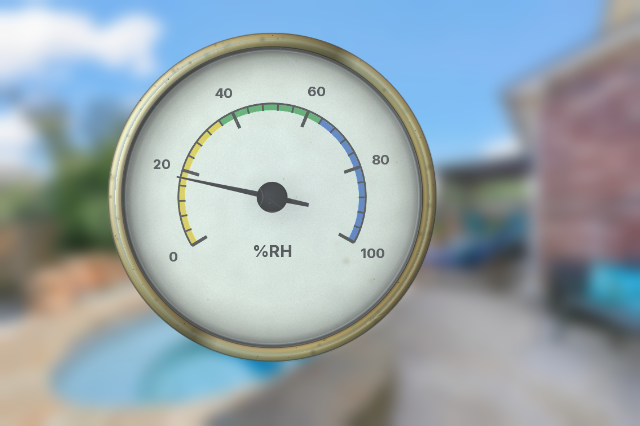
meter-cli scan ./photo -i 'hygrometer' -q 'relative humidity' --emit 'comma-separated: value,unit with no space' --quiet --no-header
18,%
